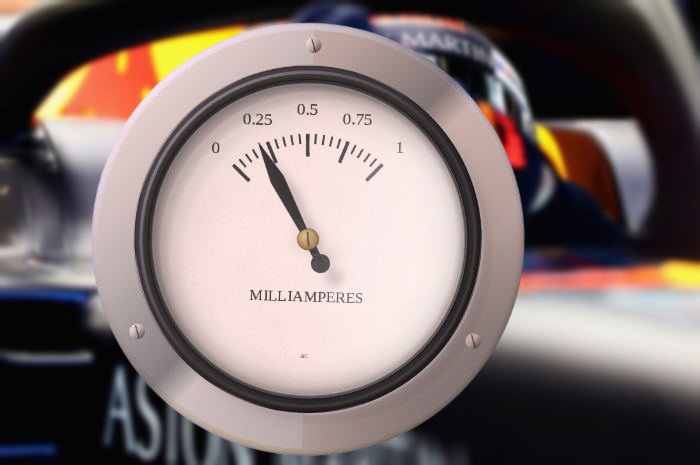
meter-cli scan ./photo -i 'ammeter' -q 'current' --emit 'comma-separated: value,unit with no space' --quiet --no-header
0.2,mA
